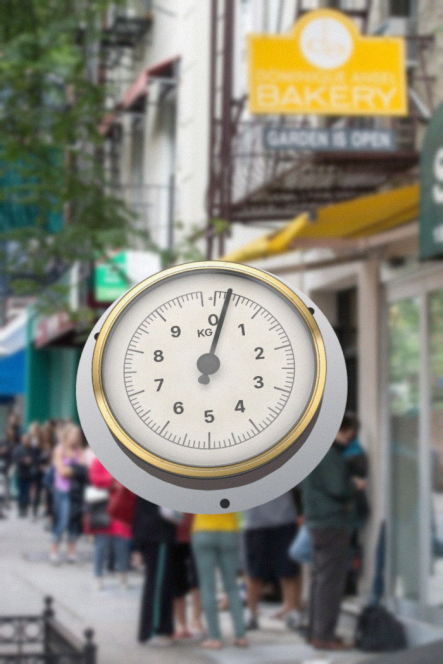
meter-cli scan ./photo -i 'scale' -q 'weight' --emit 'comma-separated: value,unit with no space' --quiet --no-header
0.3,kg
